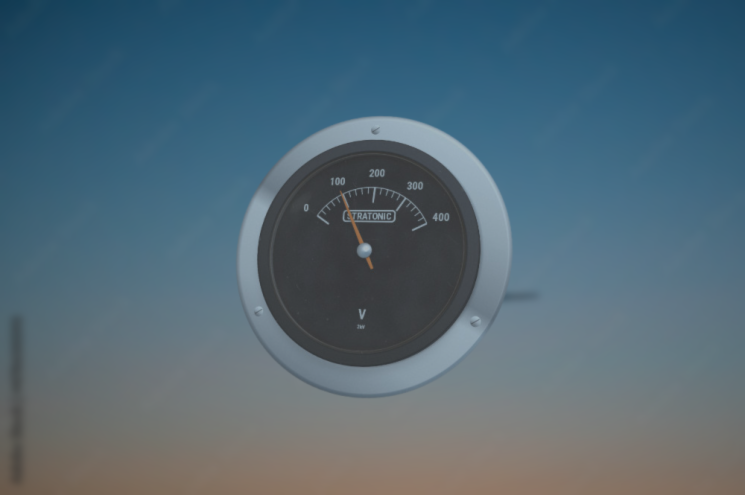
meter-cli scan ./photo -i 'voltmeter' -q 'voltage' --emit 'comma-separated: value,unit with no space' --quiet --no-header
100,V
